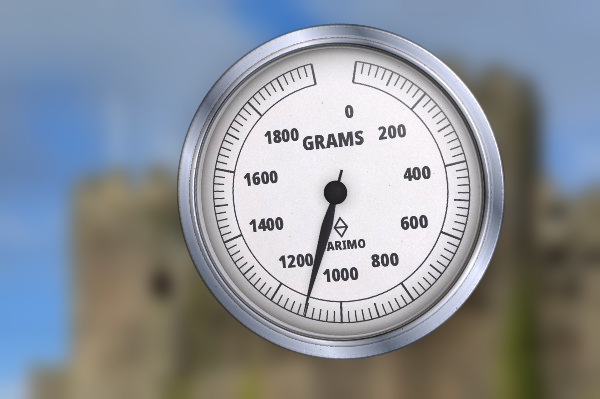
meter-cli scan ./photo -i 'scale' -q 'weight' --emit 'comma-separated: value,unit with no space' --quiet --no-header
1100,g
